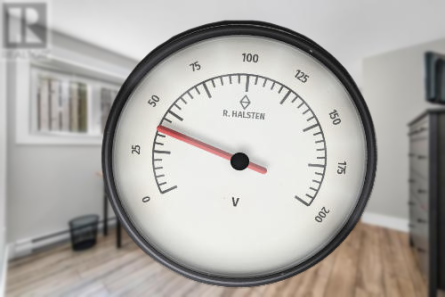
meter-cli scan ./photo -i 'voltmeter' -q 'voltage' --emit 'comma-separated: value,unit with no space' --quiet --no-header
40,V
